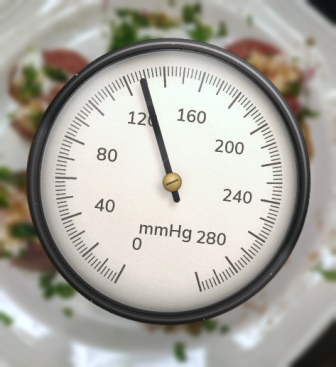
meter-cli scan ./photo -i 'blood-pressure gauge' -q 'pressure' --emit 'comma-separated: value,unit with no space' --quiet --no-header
128,mmHg
